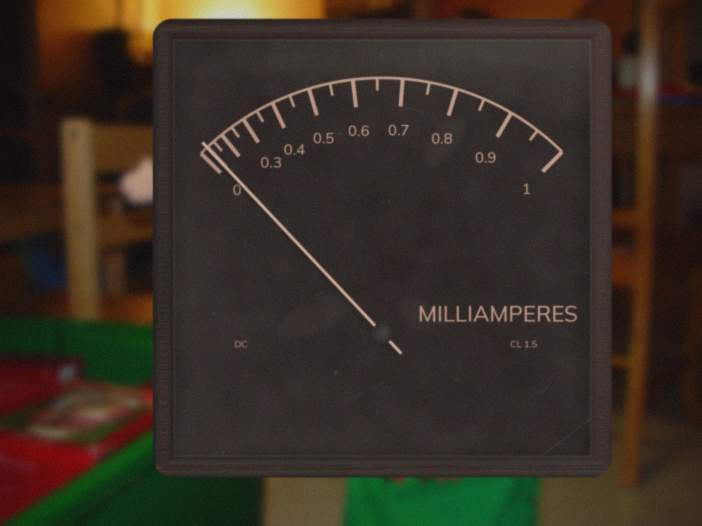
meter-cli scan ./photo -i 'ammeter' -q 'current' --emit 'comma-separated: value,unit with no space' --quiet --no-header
0.1,mA
